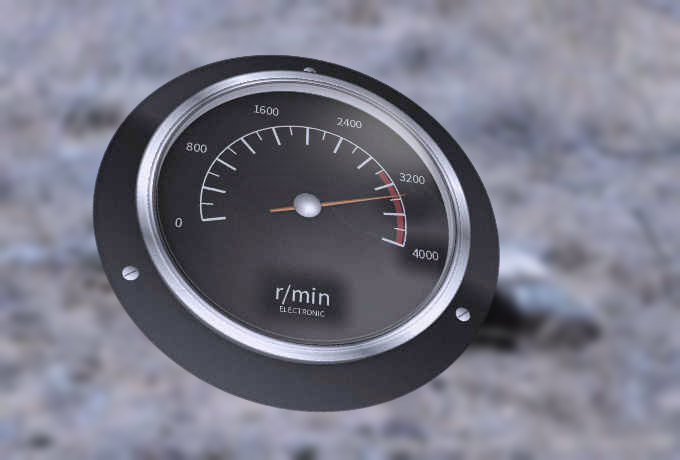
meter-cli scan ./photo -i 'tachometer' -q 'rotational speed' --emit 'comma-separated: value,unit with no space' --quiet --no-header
3400,rpm
